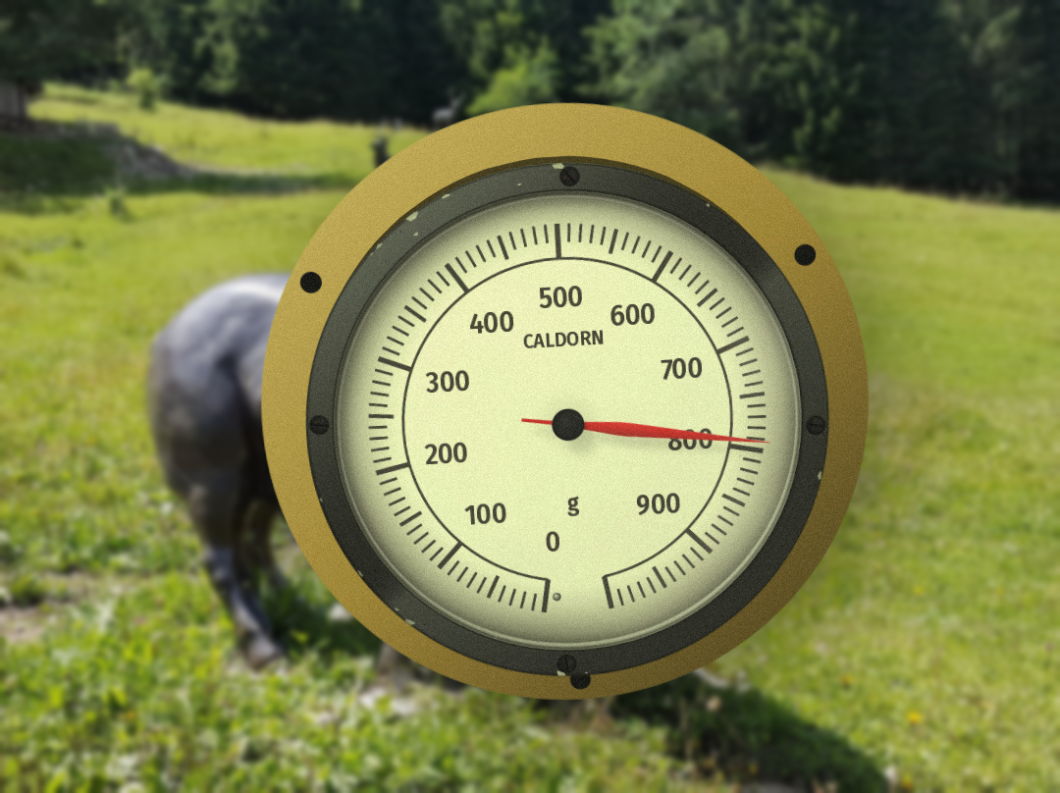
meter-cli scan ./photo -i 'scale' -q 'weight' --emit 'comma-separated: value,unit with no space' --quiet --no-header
790,g
